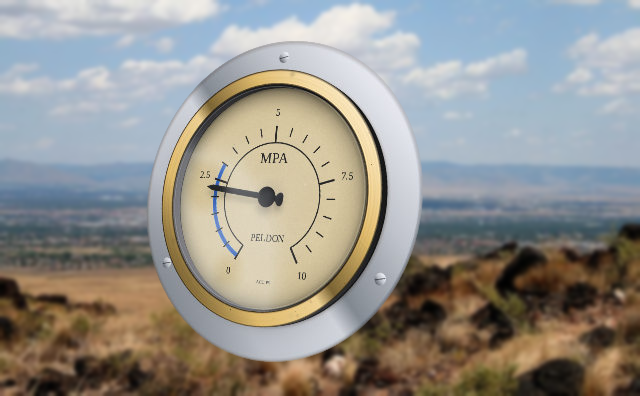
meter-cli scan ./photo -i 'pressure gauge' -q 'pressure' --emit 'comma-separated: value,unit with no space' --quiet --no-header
2.25,MPa
